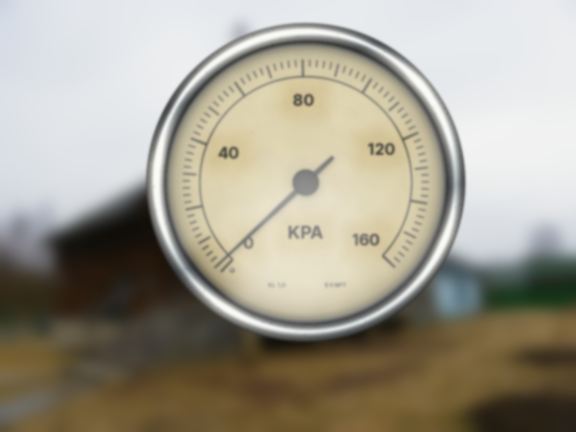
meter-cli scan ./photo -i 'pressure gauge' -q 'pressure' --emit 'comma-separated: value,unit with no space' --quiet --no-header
2,kPa
